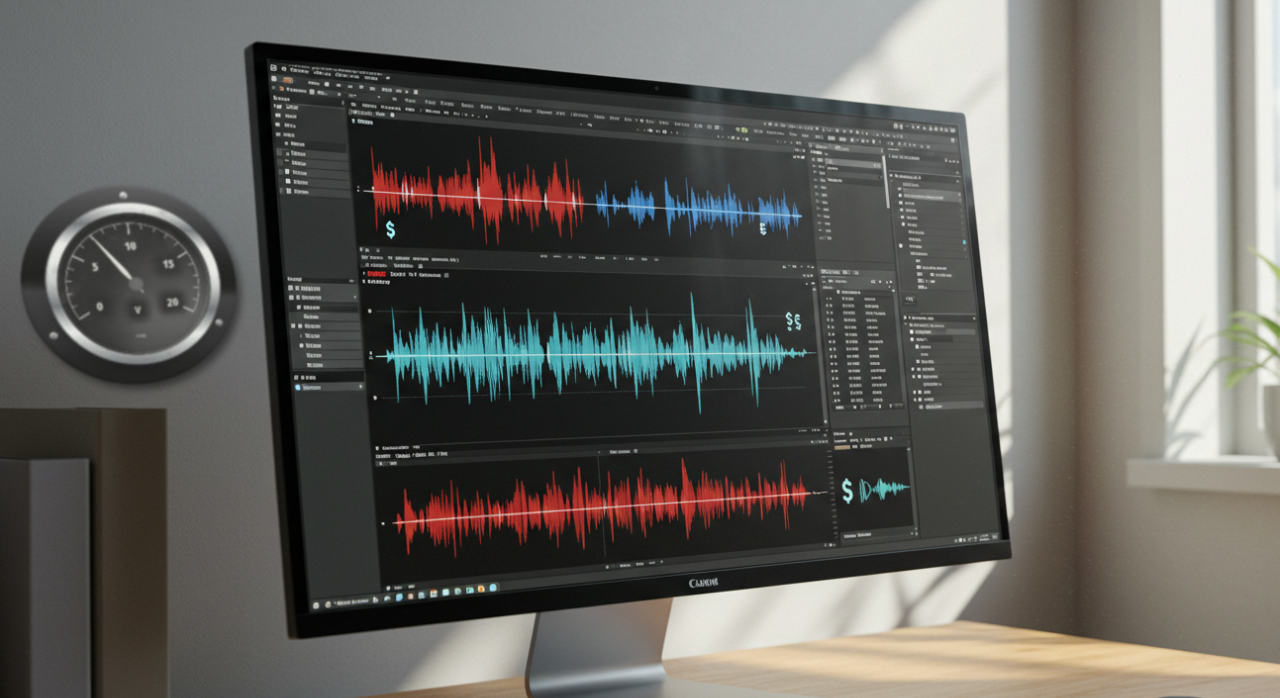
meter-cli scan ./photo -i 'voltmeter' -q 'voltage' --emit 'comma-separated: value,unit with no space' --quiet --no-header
7,V
